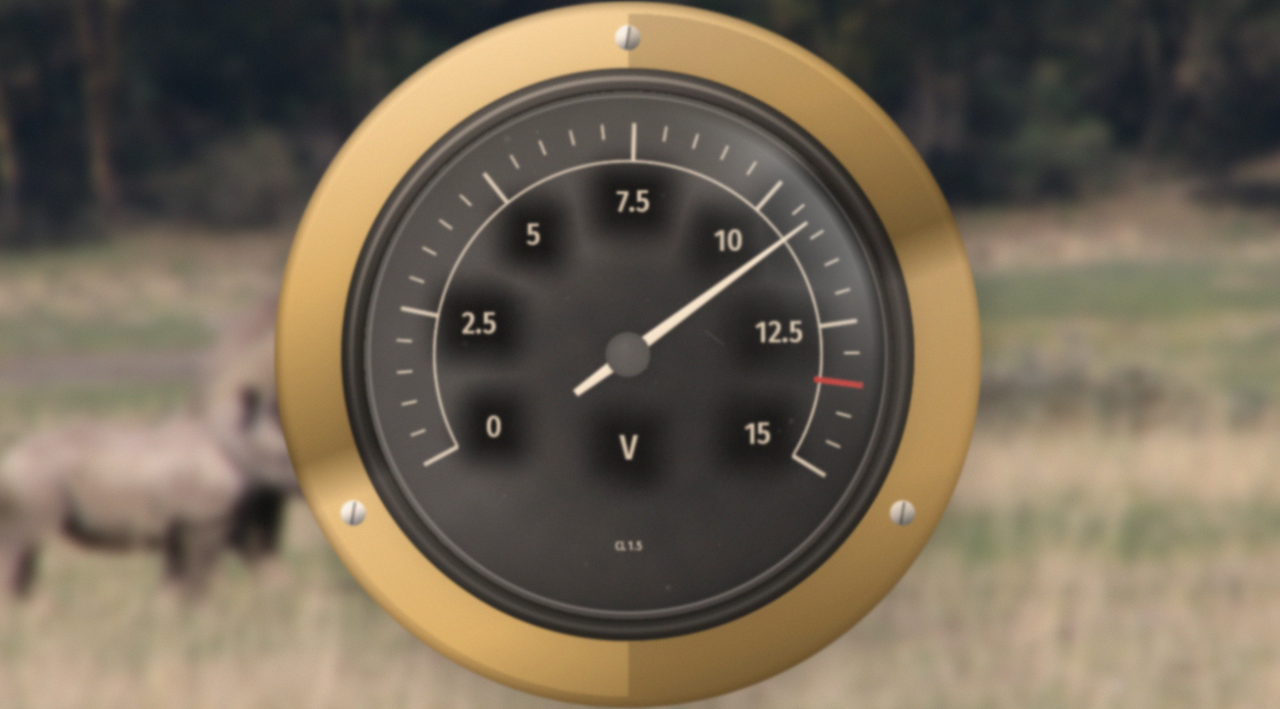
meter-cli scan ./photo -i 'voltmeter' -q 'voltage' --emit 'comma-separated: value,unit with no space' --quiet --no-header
10.75,V
